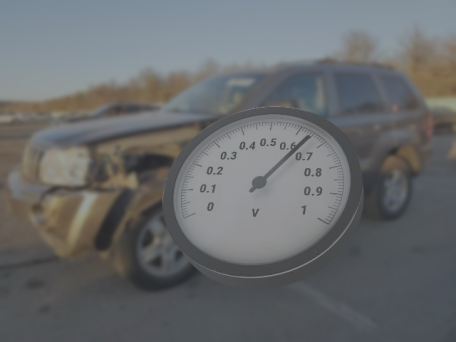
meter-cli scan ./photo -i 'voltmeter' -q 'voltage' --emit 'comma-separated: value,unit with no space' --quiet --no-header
0.65,V
